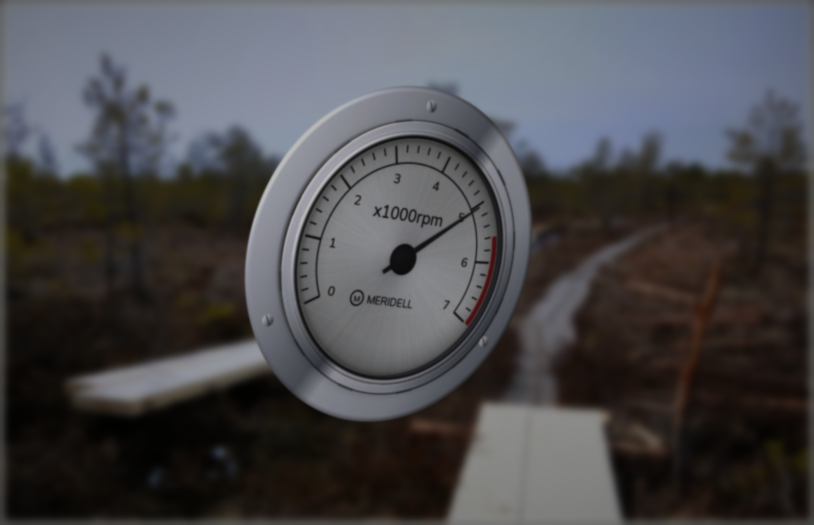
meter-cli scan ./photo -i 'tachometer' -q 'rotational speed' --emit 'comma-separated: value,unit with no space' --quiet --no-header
5000,rpm
